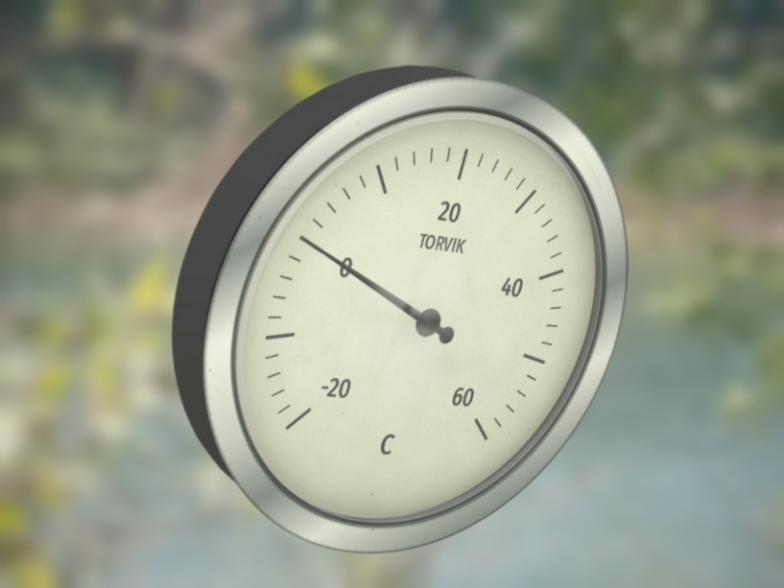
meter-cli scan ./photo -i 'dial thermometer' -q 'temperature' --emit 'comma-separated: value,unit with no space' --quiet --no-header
0,°C
